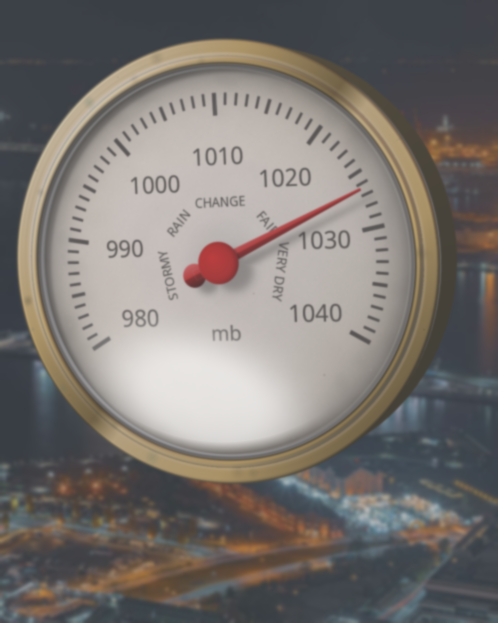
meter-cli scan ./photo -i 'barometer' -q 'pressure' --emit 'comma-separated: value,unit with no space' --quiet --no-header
1026.5,mbar
